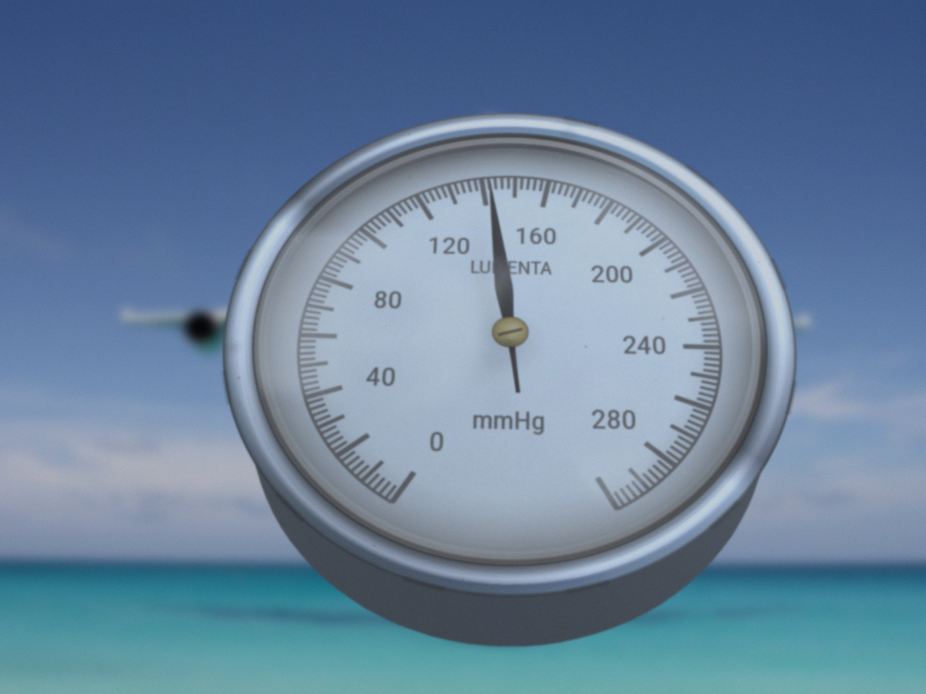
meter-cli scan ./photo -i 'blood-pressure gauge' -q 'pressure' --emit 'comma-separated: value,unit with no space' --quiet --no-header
142,mmHg
